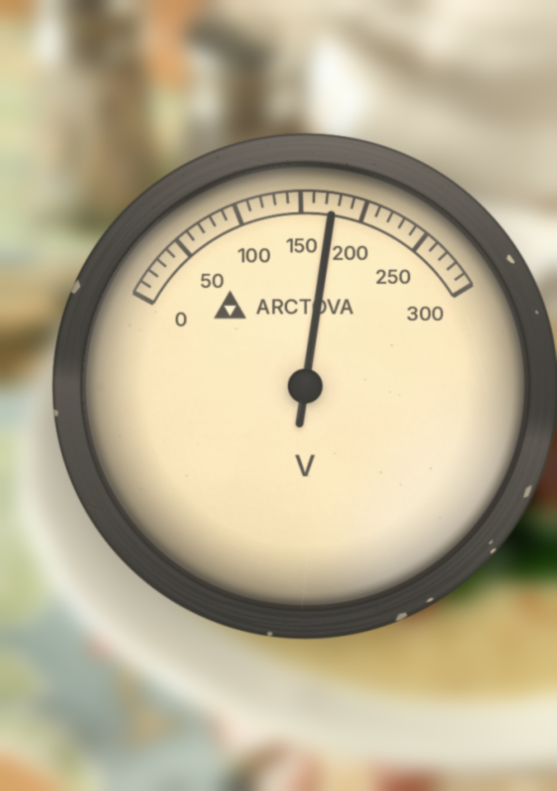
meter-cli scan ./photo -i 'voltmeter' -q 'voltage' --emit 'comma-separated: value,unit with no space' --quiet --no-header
175,V
